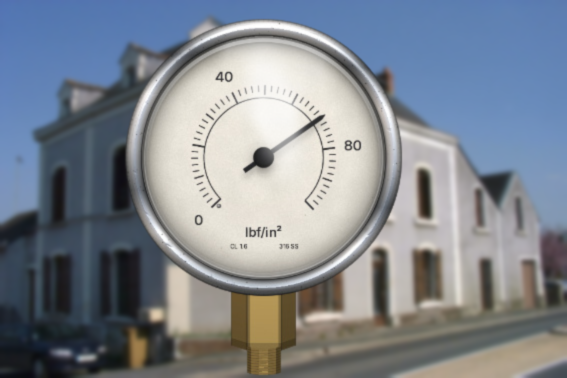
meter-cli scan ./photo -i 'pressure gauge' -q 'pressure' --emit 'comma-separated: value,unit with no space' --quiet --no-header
70,psi
